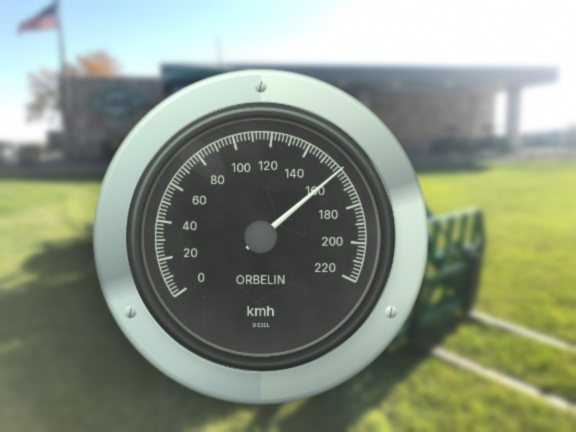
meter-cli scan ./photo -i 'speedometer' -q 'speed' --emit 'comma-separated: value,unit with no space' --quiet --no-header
160,km/h
